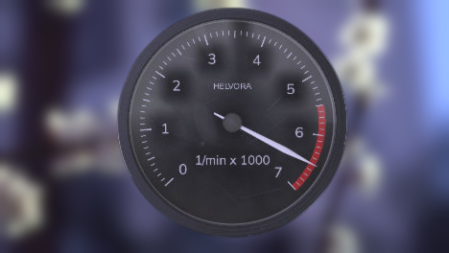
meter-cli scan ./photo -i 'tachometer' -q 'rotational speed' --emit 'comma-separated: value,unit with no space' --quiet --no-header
6500,rpm
